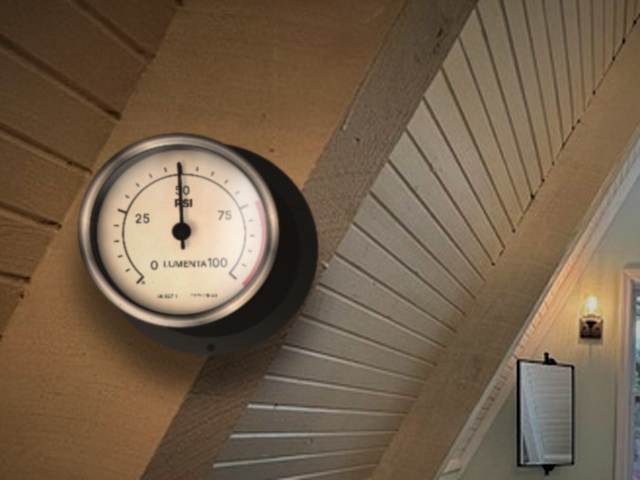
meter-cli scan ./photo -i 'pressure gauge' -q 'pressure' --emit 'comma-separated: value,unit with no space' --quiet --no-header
50,psi
